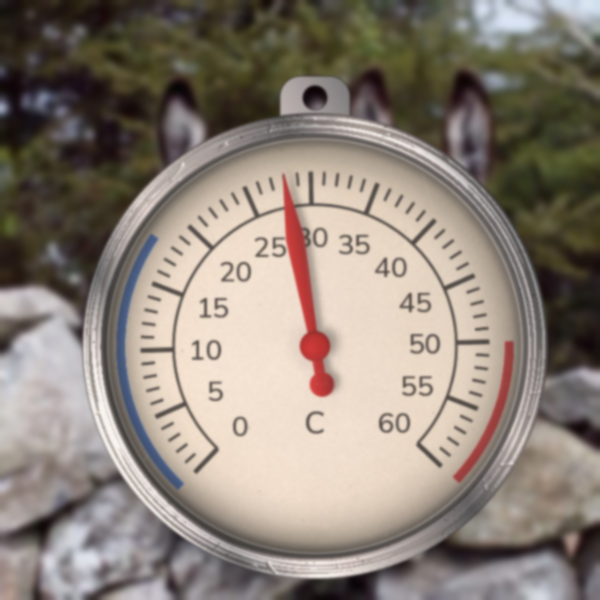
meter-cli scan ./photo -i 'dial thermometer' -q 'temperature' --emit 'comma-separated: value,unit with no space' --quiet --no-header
28,°C
